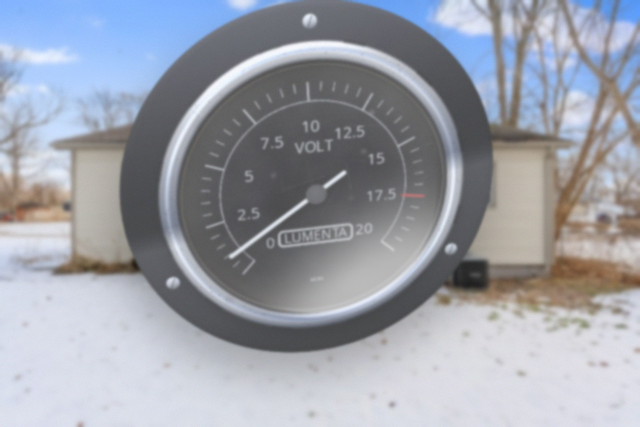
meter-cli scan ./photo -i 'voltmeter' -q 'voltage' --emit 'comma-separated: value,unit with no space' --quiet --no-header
1,V
